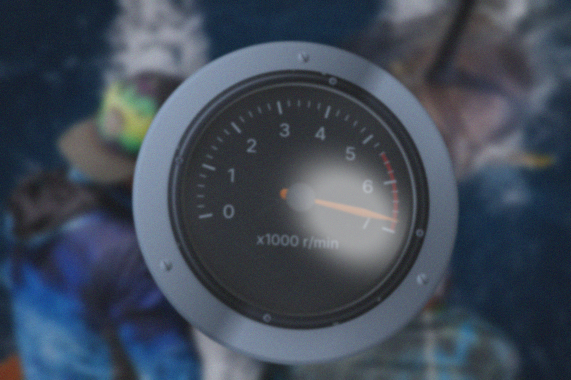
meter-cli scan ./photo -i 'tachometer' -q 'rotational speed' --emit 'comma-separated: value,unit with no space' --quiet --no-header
6800,rpm
